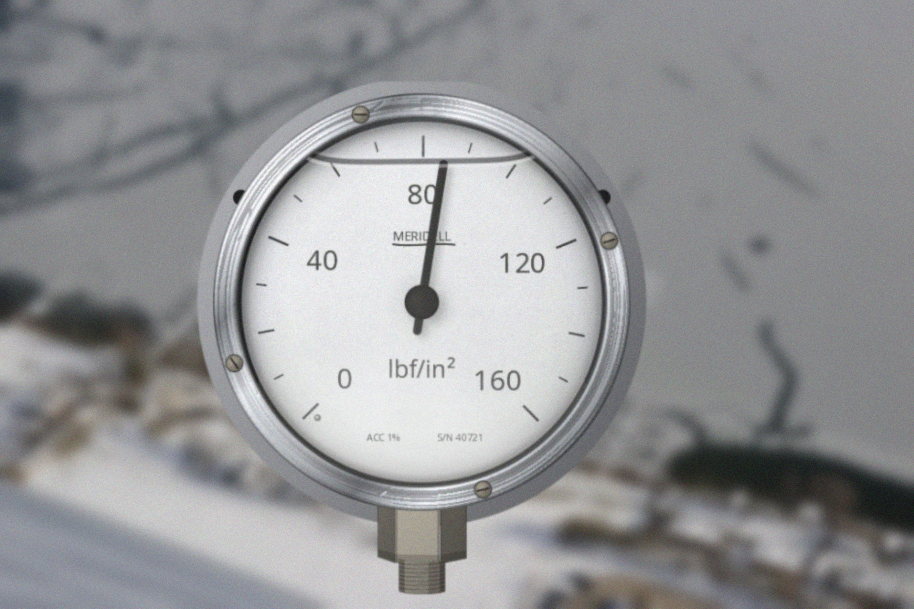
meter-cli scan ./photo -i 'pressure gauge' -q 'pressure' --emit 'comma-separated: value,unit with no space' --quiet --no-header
85,psi
